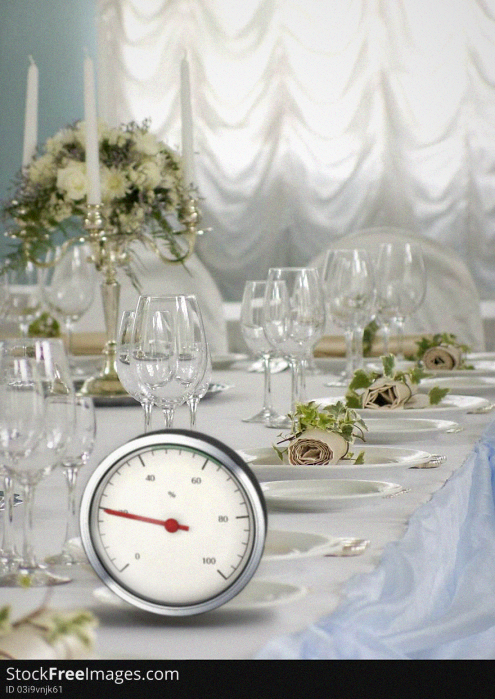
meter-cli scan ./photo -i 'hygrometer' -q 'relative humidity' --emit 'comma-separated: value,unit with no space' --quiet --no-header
20,%
